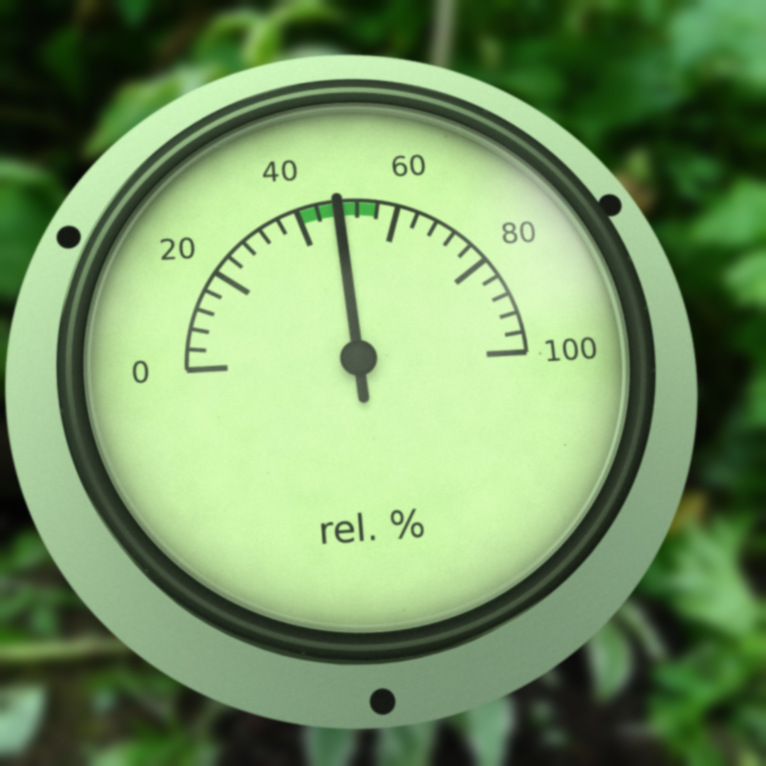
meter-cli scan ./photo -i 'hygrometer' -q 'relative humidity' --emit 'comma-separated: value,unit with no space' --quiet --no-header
48,%
